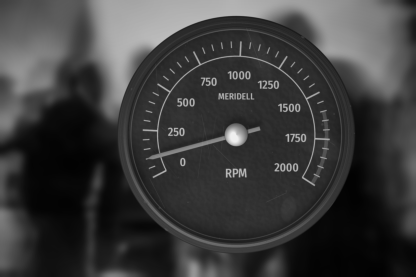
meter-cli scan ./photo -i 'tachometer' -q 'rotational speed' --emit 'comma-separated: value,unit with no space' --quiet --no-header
100,rpm
